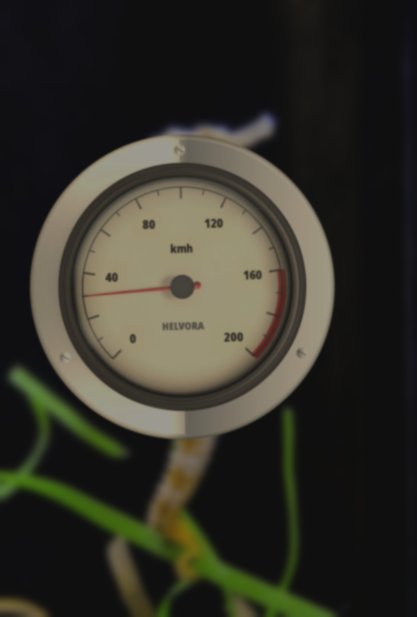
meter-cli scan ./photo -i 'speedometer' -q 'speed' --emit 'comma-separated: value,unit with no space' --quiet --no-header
30,km/h
